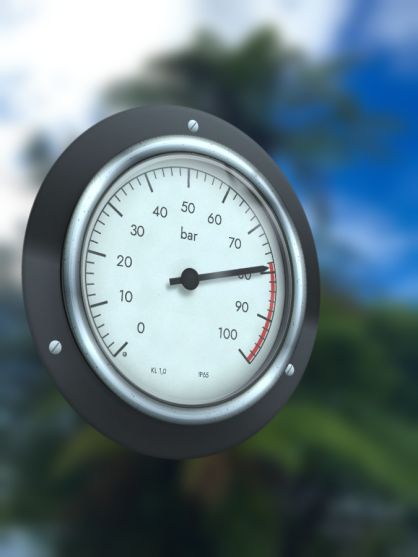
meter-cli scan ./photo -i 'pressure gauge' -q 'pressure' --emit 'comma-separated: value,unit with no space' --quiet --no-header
79,bar
